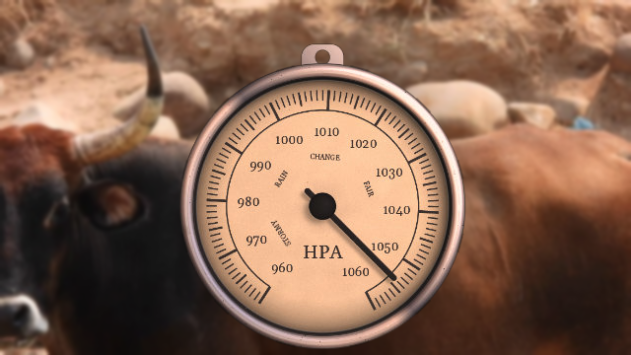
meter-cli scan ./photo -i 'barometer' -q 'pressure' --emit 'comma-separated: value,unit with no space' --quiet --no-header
1054,hPa
